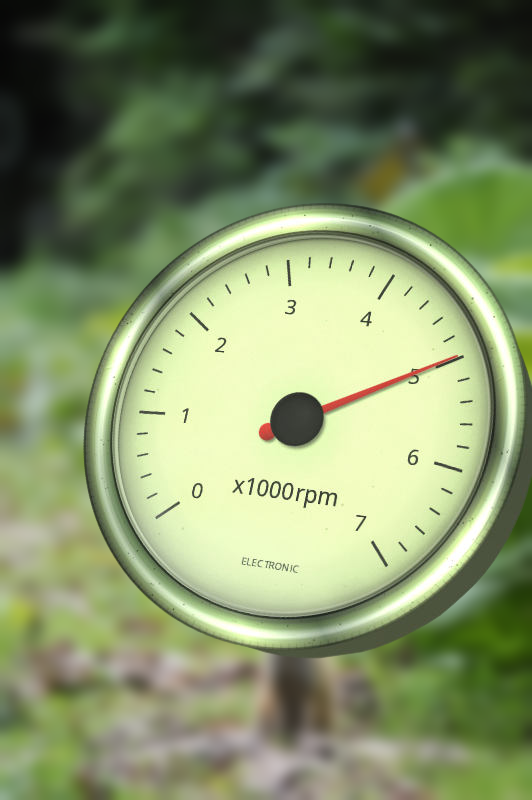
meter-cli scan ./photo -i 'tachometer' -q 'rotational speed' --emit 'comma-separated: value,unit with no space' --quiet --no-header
5000,rpm
